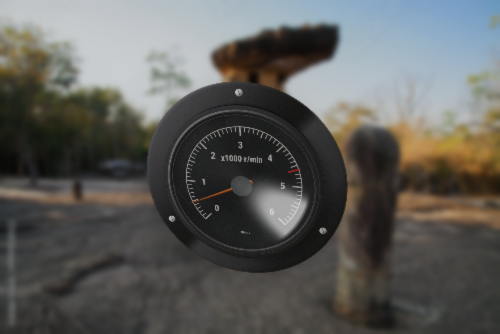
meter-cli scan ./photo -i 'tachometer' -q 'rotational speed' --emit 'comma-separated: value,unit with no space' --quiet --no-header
500,rpm
